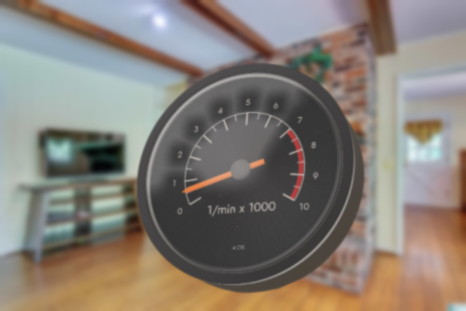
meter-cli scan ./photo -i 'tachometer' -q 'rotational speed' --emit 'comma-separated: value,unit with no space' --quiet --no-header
500,rpm
